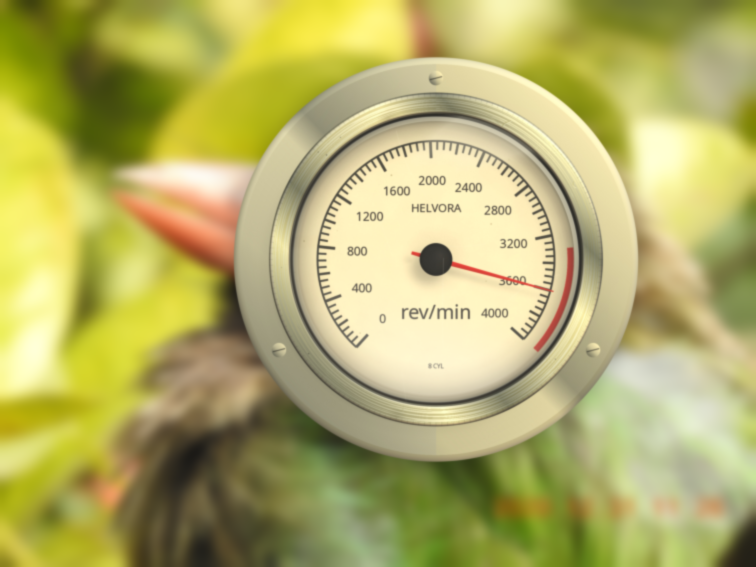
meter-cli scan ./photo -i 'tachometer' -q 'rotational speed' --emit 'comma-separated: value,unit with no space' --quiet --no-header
3600,rpm
